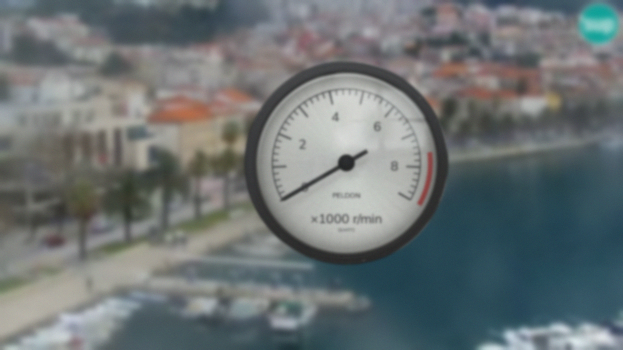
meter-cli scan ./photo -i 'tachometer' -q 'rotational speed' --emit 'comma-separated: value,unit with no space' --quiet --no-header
0,rpm
